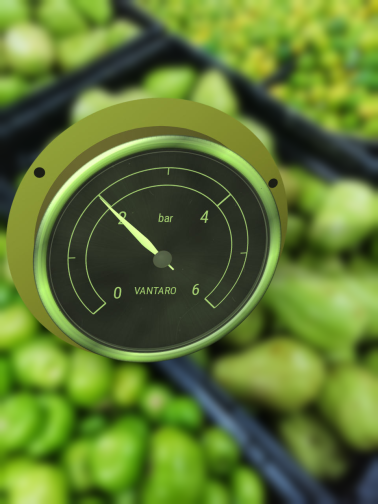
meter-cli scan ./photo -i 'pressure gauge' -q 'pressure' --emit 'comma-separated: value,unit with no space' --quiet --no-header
2,bar
